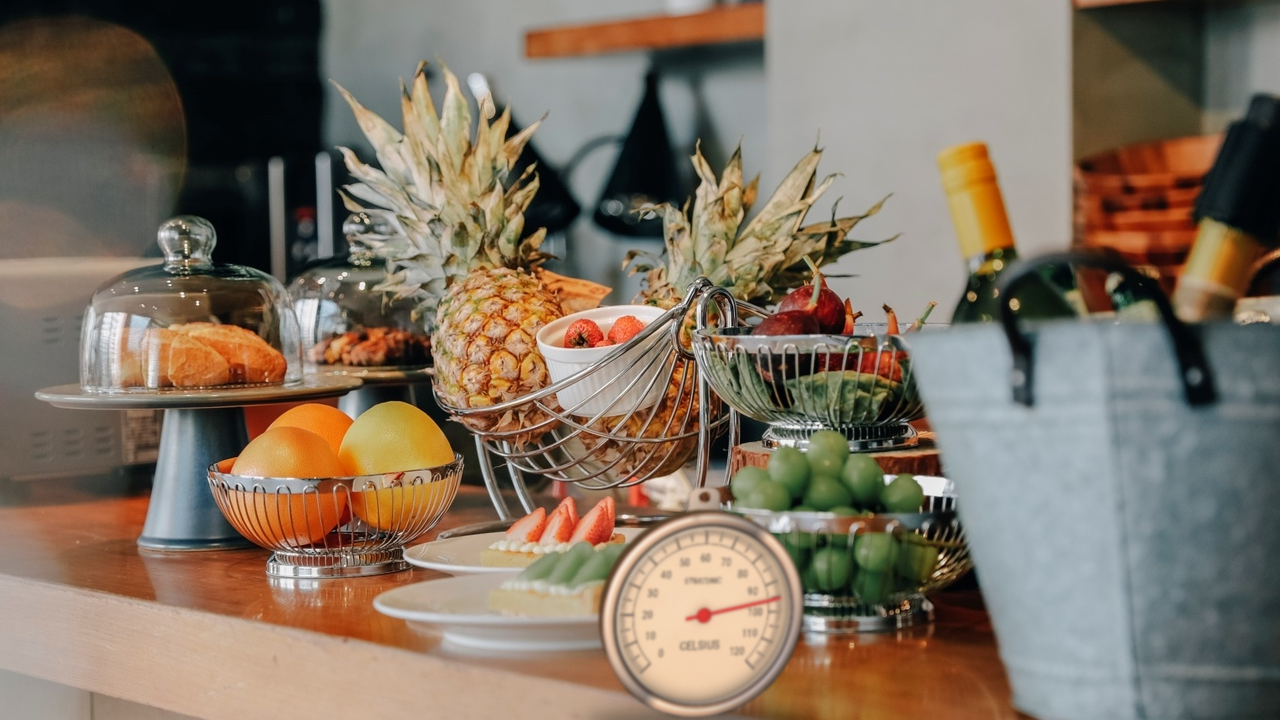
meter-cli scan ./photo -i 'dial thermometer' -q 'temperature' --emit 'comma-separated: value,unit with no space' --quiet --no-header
95,°C
